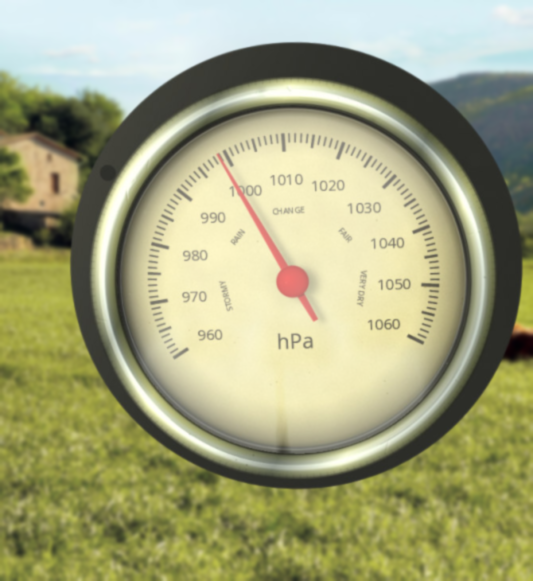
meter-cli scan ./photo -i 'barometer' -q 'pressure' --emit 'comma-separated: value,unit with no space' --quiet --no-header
999,hPa
